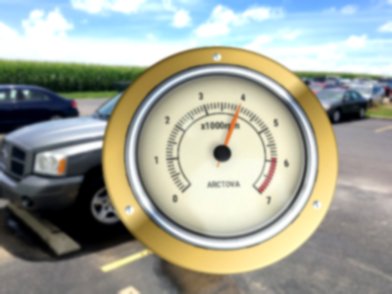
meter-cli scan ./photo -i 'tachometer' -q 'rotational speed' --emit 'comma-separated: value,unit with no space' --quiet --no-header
4000,rpm
